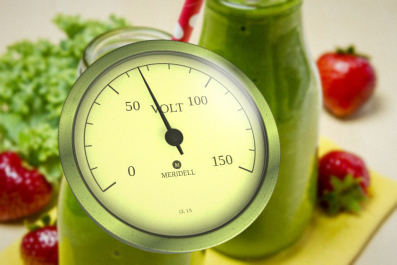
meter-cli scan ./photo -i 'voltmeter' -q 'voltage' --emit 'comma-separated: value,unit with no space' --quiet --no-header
65,V
